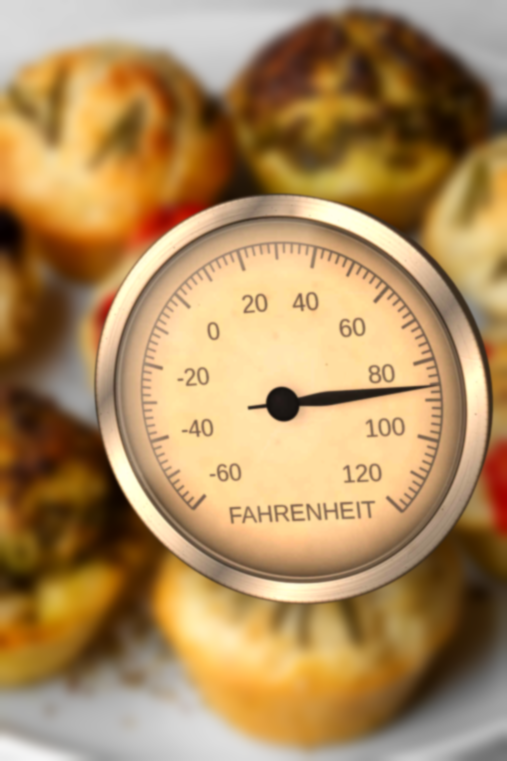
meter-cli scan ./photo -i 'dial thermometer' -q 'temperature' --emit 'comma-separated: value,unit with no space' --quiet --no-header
86,°F
